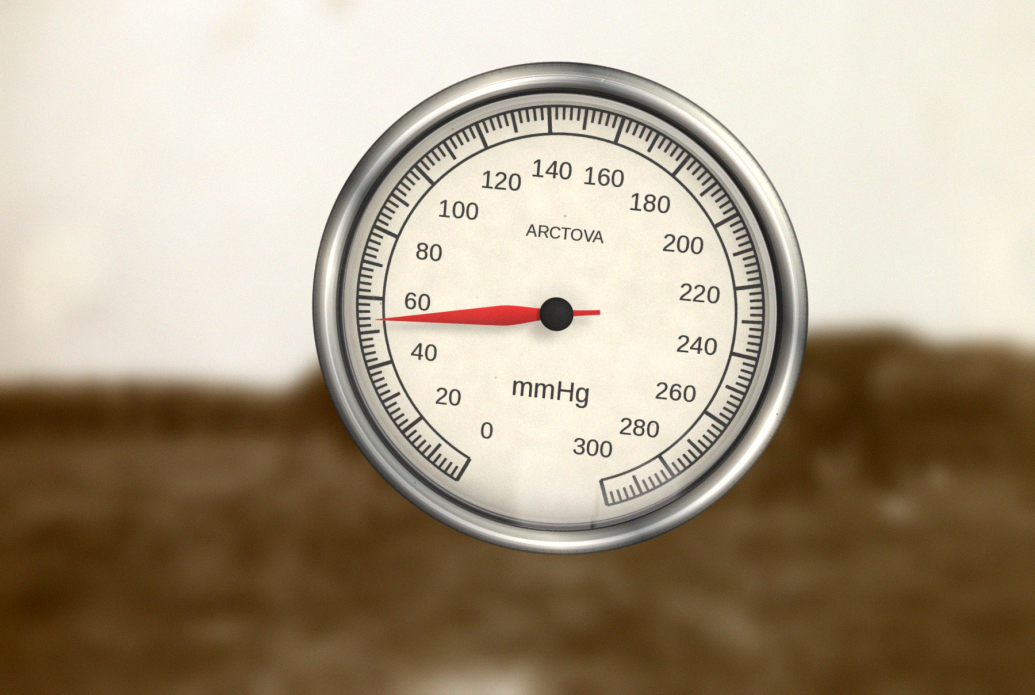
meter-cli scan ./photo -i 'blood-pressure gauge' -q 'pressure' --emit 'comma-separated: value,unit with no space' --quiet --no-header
54,mmHg
